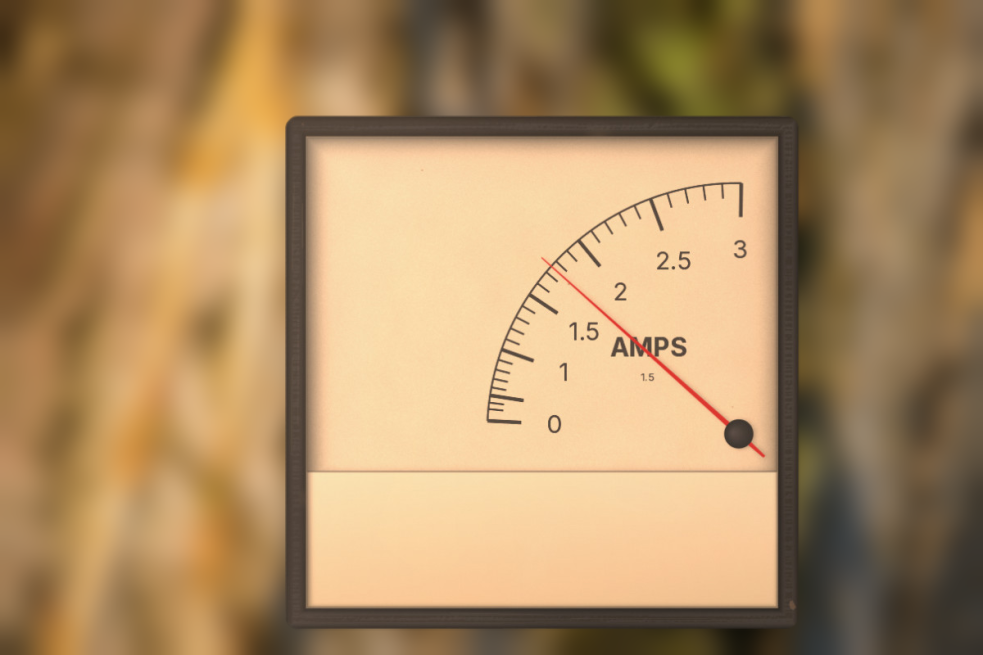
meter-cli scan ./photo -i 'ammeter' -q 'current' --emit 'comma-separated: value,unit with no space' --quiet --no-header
1.75,A
